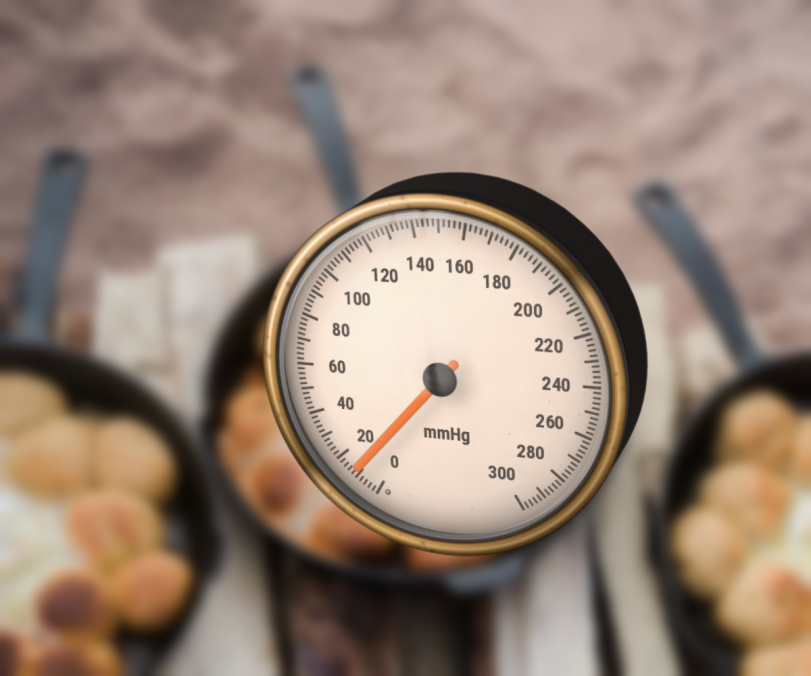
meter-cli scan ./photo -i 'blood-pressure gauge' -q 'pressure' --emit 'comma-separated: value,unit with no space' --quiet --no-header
12,mmHg
